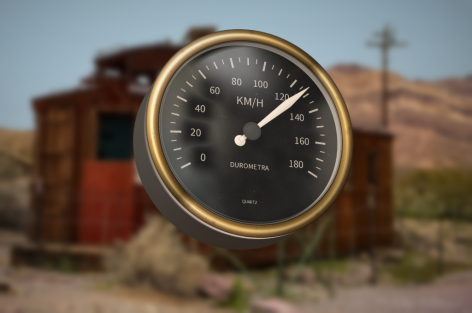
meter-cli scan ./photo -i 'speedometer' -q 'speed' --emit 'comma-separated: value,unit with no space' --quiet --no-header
127.5,km/h
